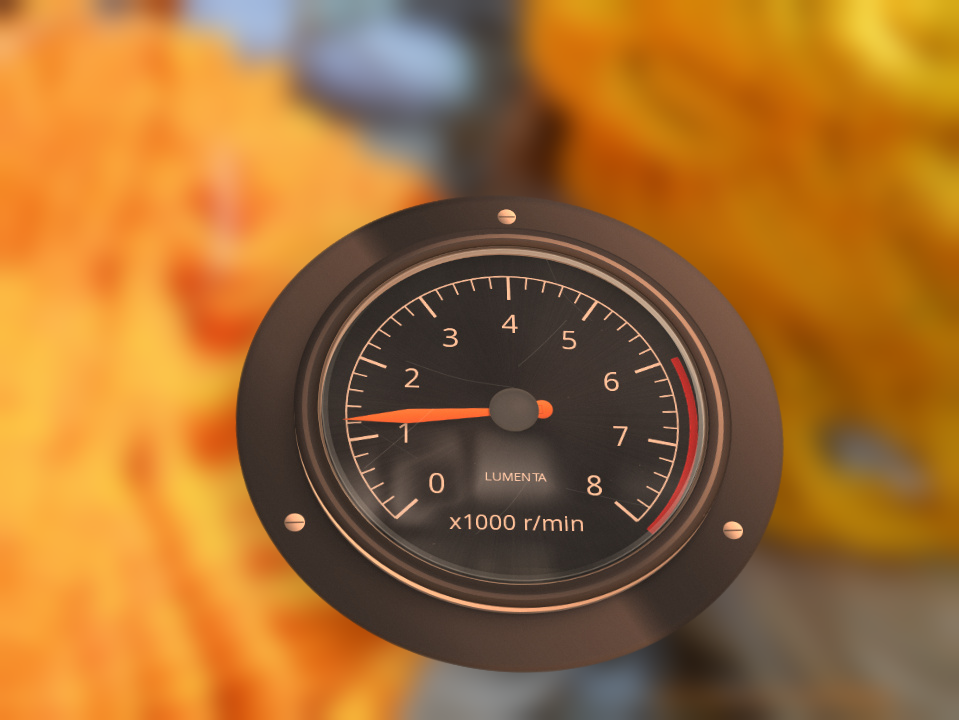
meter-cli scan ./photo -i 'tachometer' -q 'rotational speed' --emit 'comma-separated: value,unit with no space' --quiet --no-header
1200,rpm
